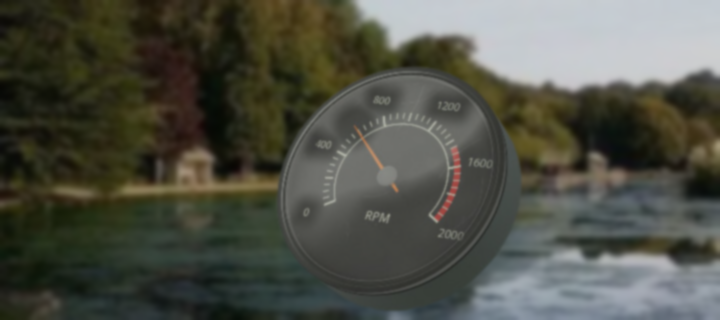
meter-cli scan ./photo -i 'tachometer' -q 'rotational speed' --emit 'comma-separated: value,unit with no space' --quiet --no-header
600,rpm
